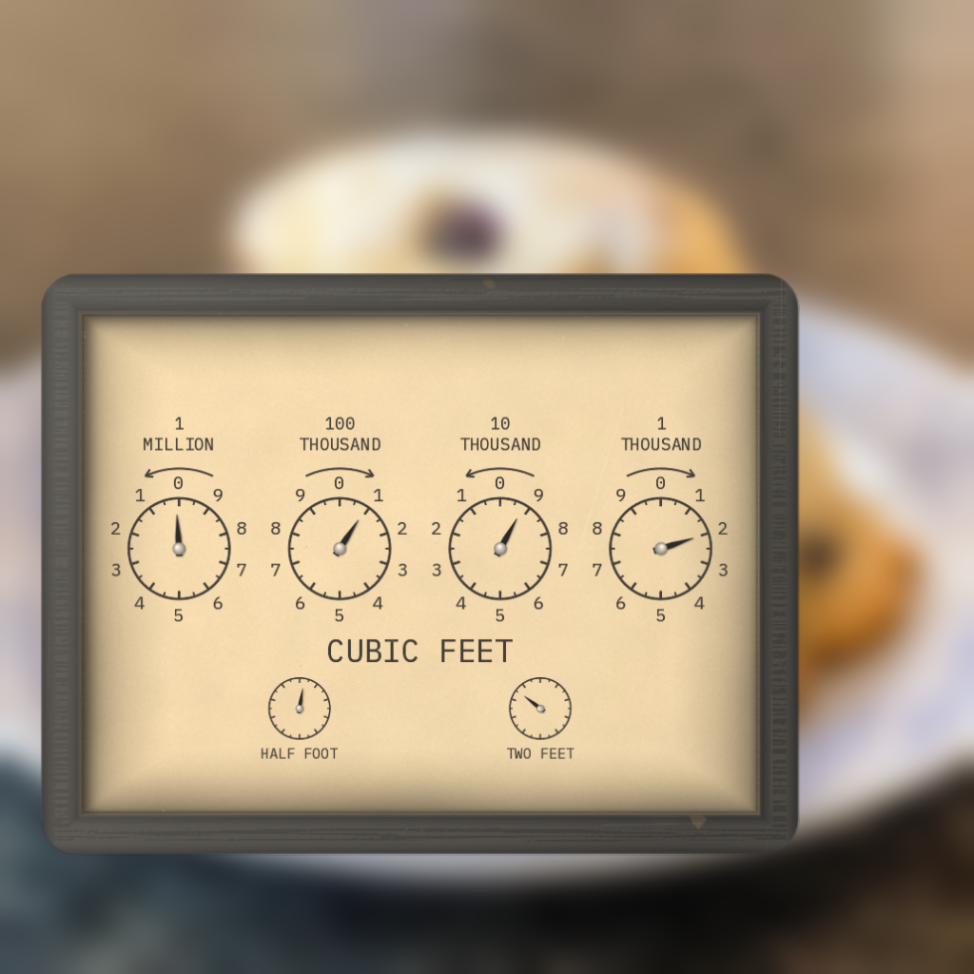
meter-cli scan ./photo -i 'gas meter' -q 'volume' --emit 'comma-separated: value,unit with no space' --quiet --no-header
9200,ft³
